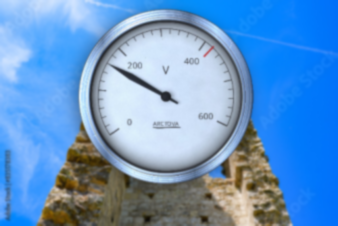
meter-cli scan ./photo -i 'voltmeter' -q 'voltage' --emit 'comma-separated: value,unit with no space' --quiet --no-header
160,V
